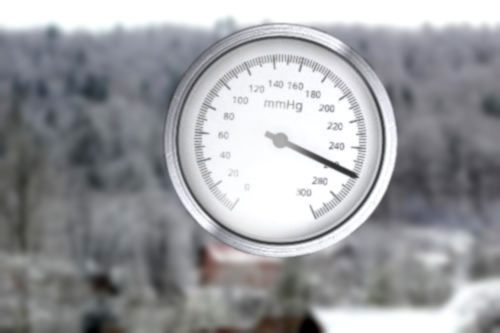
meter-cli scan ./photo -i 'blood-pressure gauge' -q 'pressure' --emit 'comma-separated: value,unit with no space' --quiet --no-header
260,mmHg
